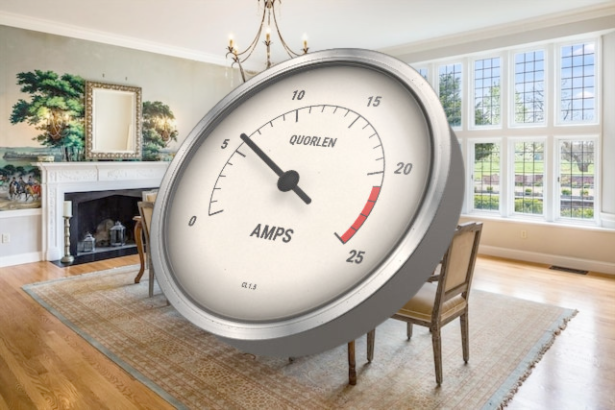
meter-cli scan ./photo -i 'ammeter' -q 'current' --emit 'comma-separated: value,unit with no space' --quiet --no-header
6,A
